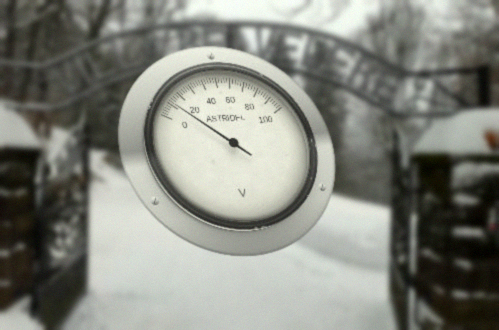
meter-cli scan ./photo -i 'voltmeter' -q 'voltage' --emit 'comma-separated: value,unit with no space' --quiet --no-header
10,V
